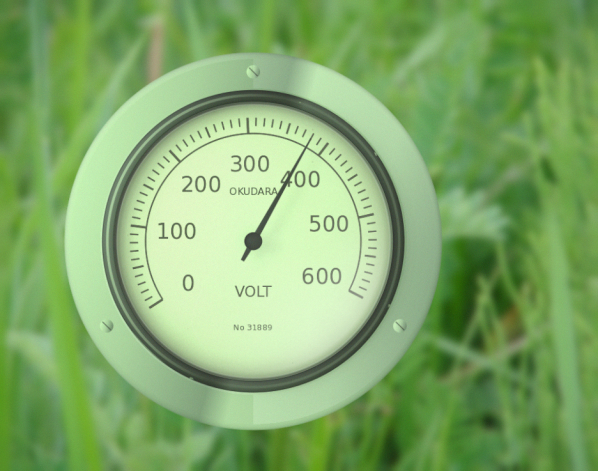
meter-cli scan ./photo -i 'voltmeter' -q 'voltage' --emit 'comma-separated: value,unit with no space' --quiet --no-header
380,V
